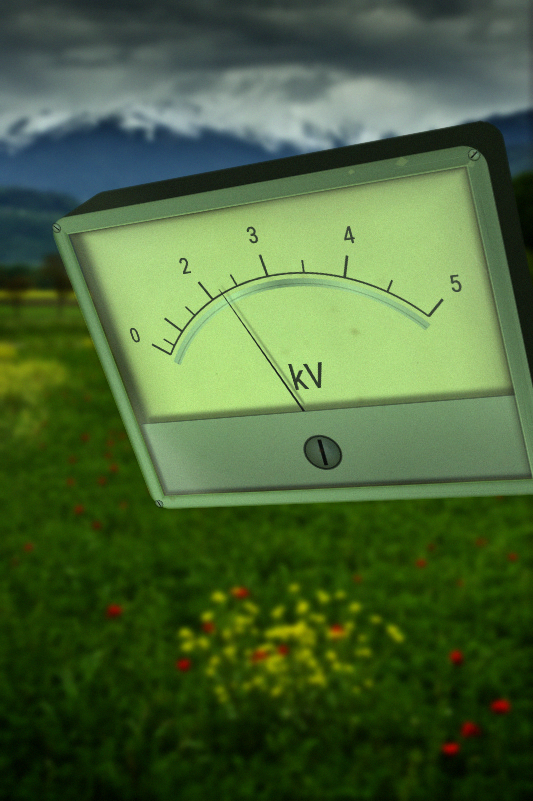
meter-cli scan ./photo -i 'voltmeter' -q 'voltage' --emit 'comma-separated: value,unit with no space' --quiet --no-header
2.25,kV
